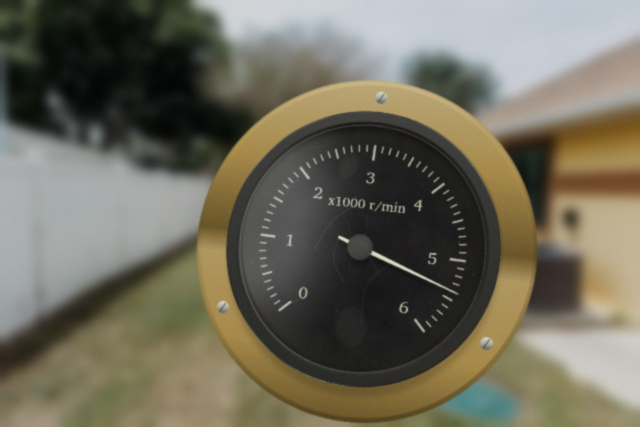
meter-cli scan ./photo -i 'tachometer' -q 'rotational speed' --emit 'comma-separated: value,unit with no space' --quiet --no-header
5400,rpm
